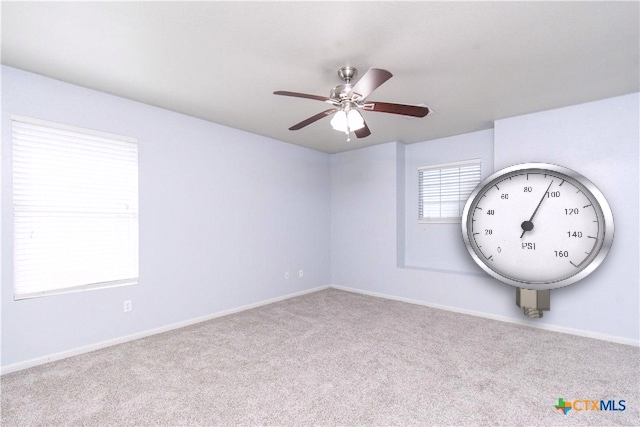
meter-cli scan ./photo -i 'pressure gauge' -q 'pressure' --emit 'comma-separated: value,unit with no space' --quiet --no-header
95,psi
